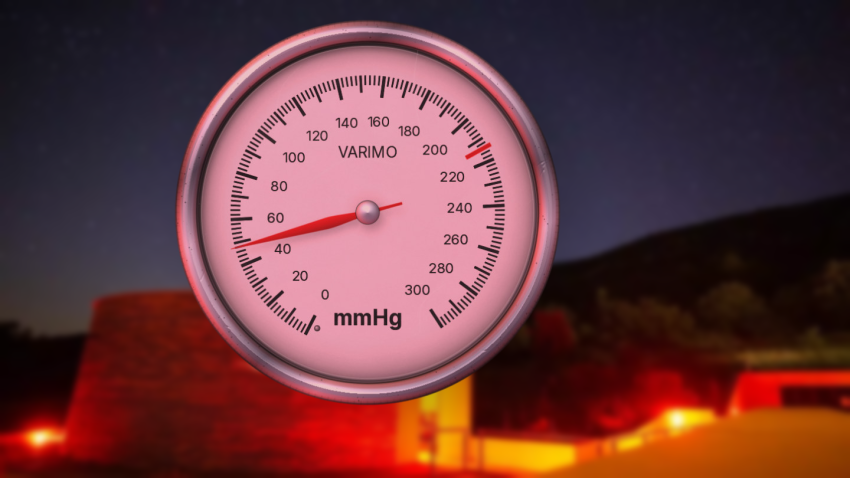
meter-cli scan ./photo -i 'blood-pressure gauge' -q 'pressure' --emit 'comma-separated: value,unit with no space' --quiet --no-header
48,mmHg
